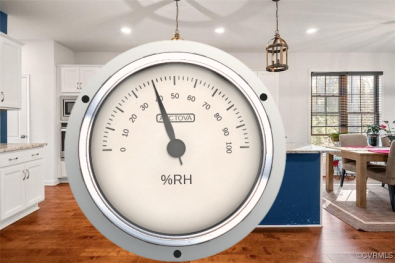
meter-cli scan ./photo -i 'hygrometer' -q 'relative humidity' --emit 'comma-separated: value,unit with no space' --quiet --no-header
40,%
